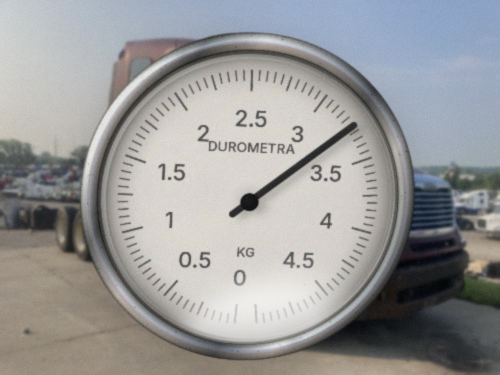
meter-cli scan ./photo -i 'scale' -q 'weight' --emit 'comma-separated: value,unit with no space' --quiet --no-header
3.25,kg
